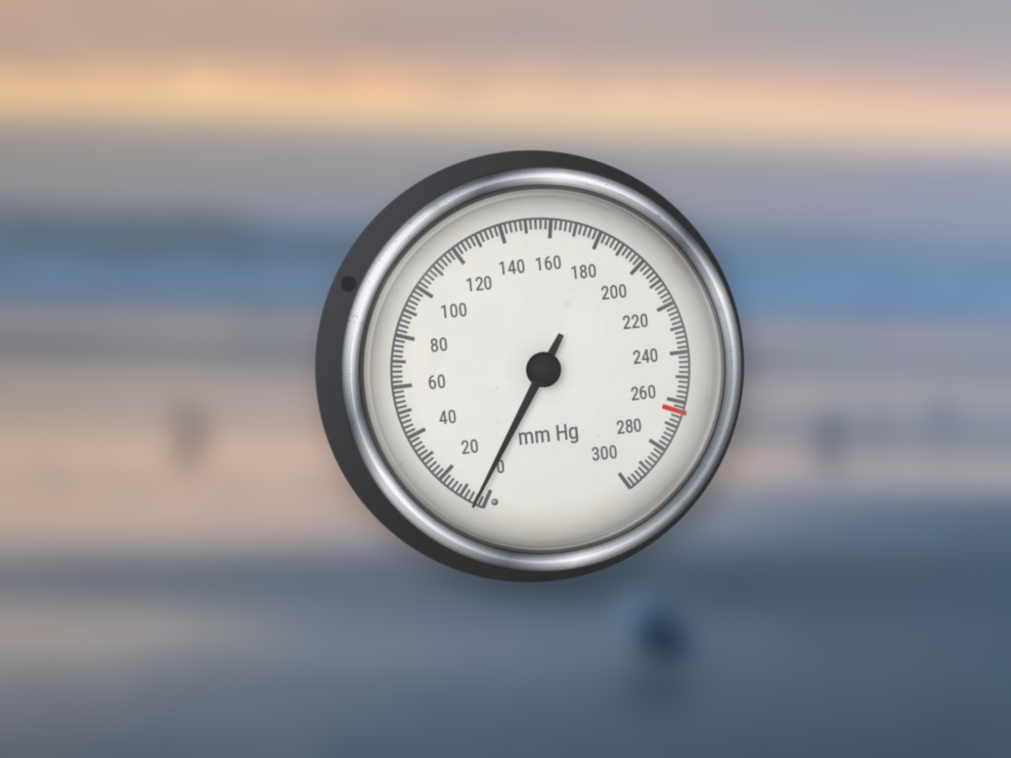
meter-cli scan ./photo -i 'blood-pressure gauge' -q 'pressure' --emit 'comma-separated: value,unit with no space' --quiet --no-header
4,mmHg
